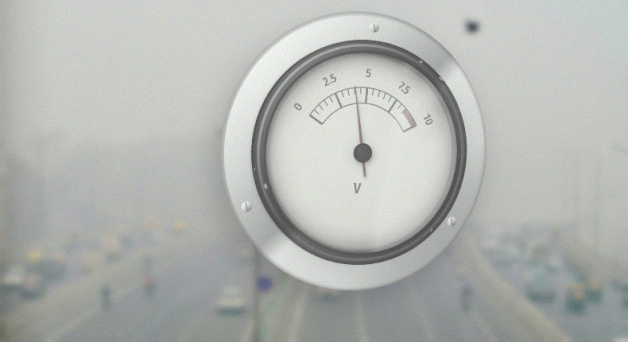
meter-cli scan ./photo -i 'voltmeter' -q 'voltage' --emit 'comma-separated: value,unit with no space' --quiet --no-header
4,V
